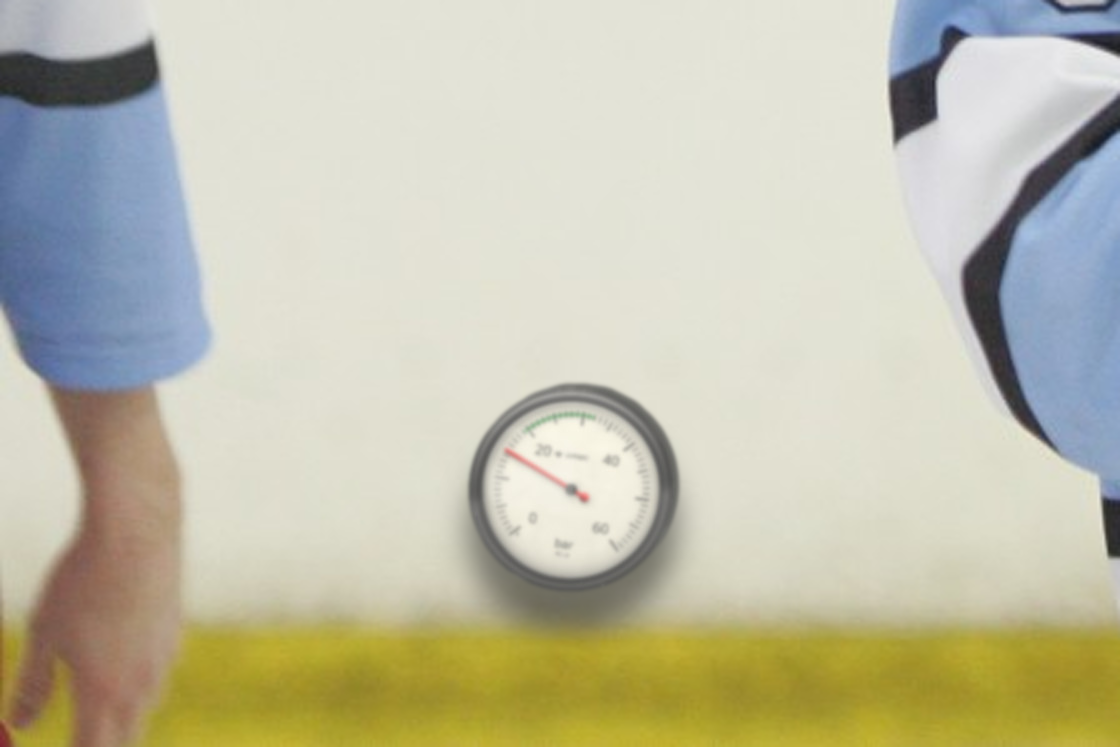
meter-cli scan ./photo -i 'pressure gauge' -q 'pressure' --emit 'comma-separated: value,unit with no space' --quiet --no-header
15,bar
